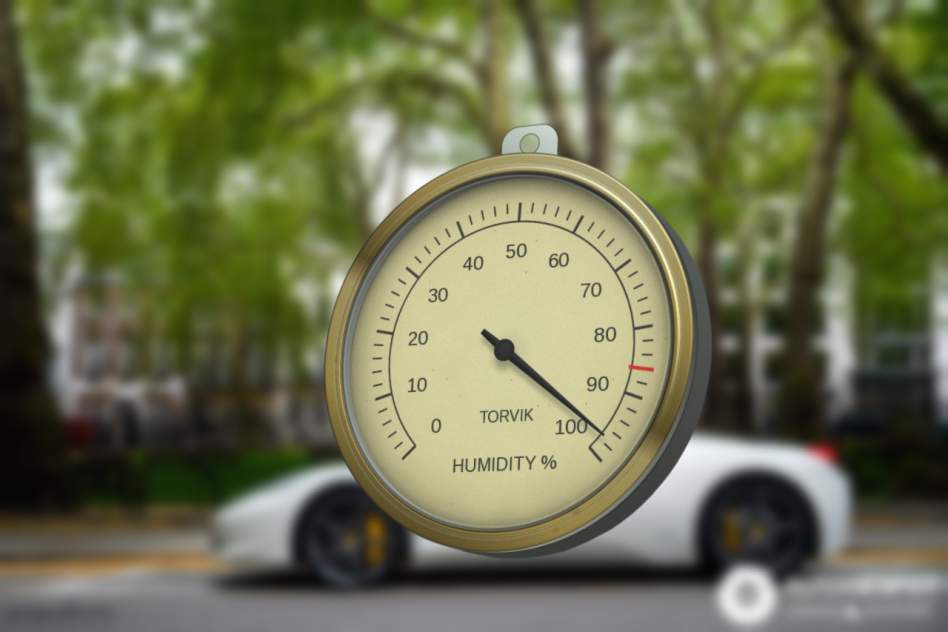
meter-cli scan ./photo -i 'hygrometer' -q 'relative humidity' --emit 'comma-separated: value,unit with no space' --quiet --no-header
97,%
